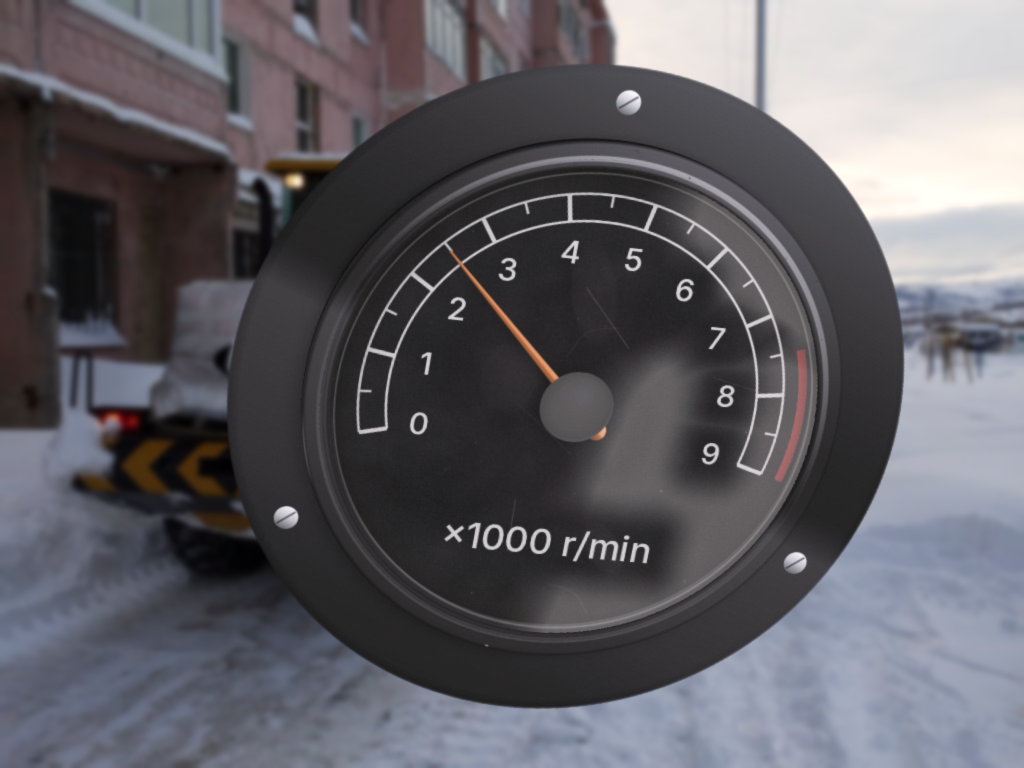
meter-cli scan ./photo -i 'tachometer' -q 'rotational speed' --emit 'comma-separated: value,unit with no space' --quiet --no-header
2500,rpm
